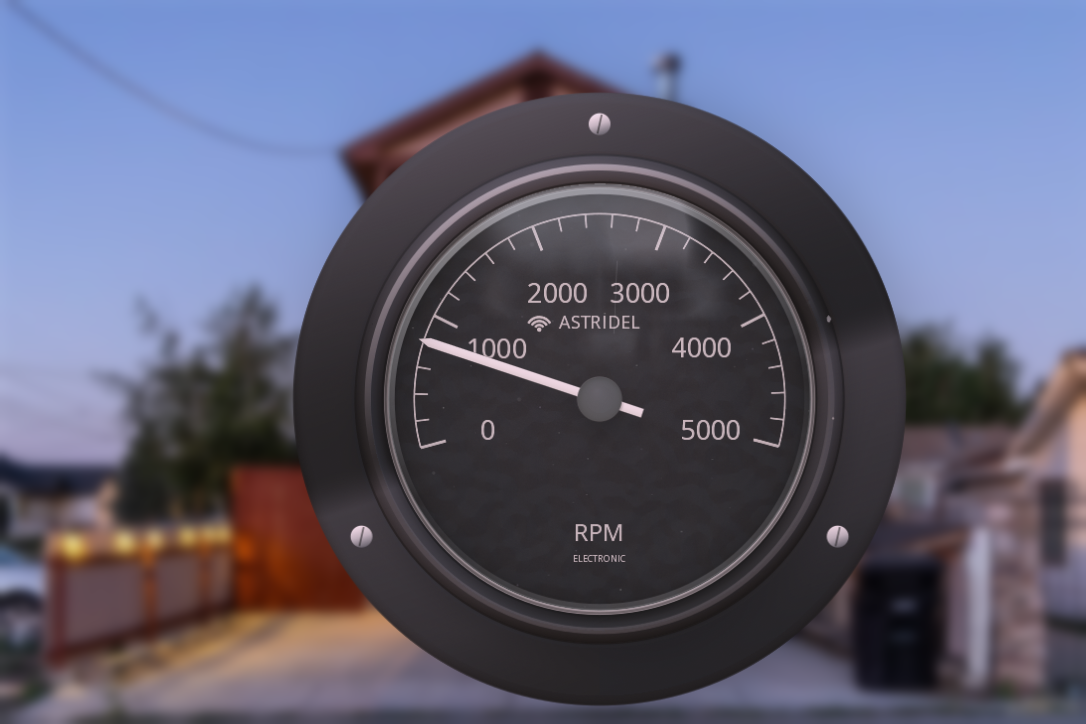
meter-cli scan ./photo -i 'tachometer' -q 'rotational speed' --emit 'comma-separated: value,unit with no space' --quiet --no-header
800,rpm
